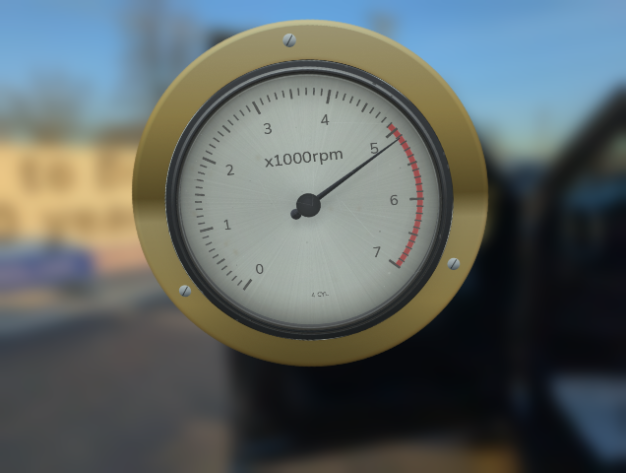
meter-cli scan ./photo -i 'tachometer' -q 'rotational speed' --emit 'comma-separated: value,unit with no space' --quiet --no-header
5100,rpm
